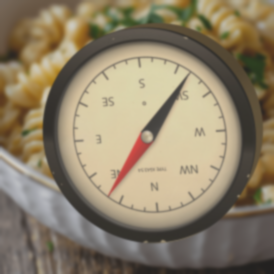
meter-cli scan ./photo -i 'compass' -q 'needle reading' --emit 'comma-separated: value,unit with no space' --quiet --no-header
40,°
